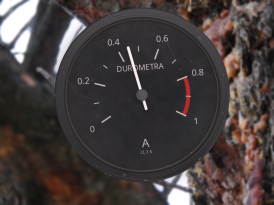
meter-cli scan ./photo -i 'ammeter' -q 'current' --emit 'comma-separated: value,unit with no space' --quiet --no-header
0.45,A
